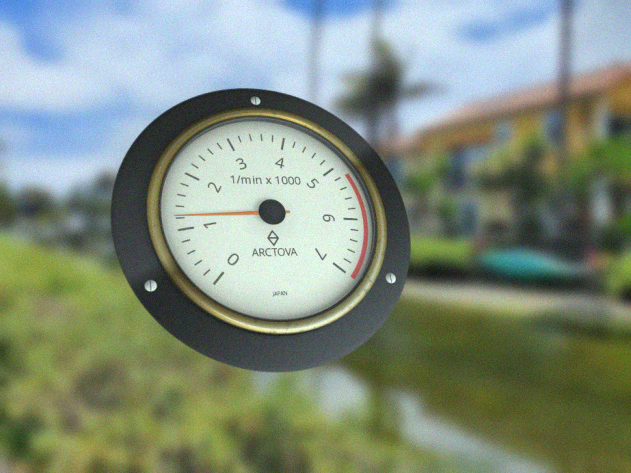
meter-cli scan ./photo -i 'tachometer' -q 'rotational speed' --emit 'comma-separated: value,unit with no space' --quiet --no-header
1200,rpm
